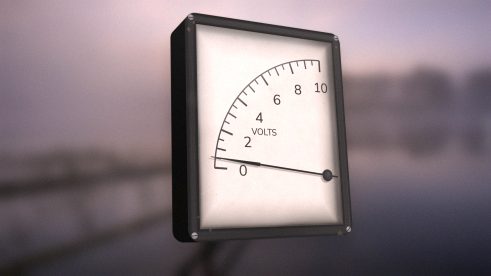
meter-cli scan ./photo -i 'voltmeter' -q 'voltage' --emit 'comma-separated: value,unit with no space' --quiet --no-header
0.5,V
